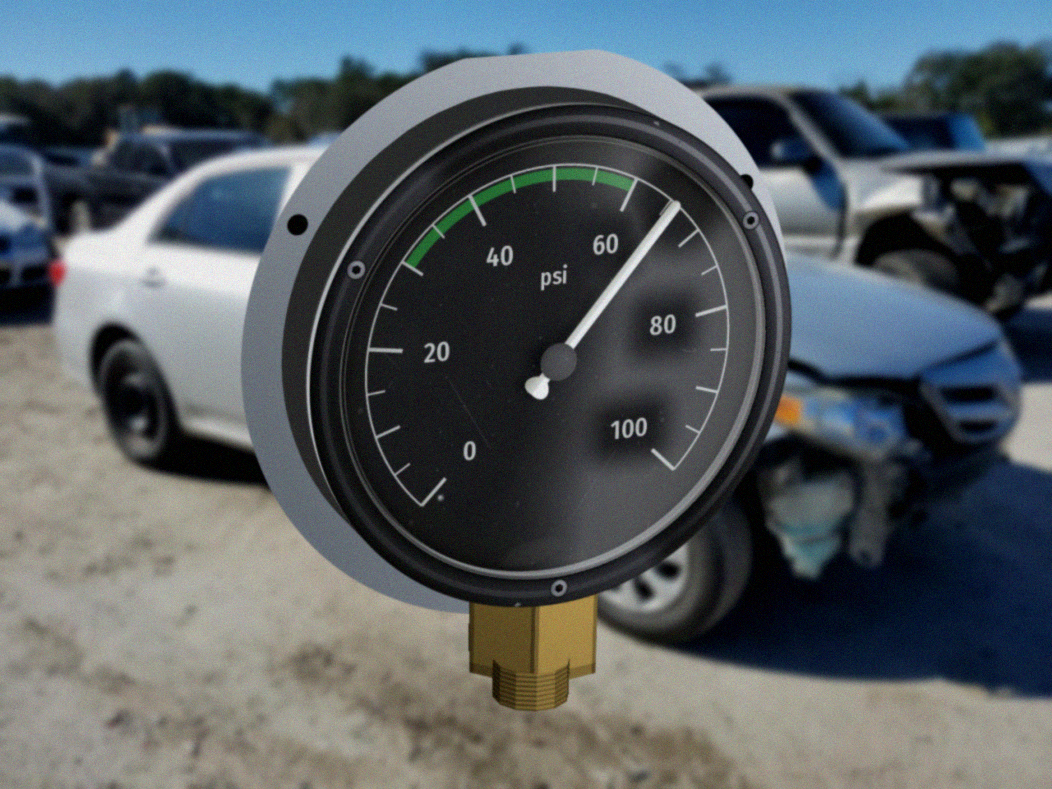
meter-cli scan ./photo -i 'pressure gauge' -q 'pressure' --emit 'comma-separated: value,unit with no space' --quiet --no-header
65,psi
